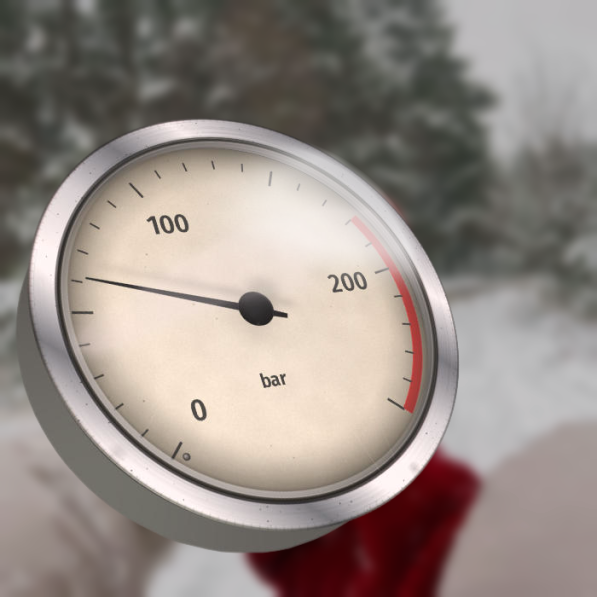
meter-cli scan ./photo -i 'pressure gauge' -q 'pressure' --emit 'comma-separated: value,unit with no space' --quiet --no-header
60,bar
